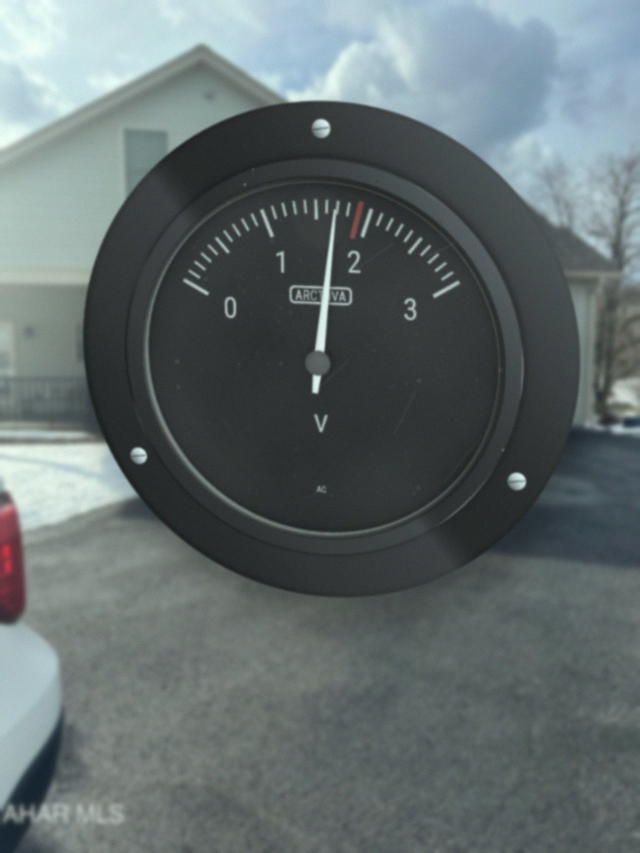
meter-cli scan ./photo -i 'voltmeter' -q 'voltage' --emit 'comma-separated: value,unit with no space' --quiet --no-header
1.7,V
